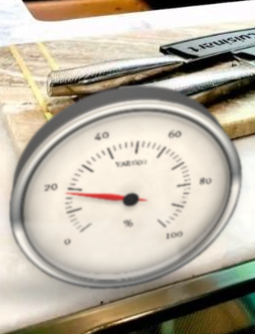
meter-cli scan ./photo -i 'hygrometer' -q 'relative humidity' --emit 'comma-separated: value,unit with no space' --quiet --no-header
20,%
